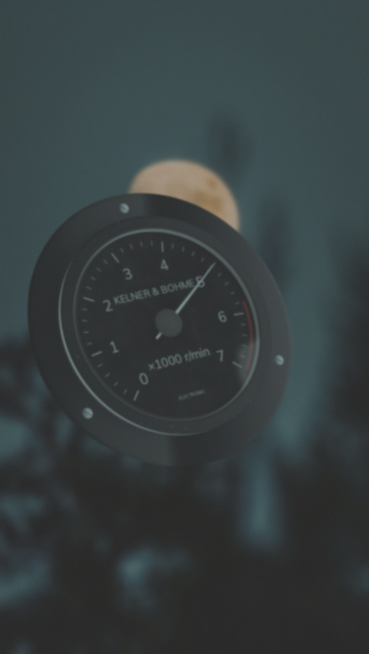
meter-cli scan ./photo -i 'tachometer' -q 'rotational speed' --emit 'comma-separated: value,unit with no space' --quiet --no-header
5000,rpm
